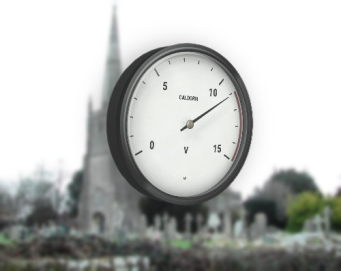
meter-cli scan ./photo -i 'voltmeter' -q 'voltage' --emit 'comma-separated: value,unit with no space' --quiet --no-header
11,V
